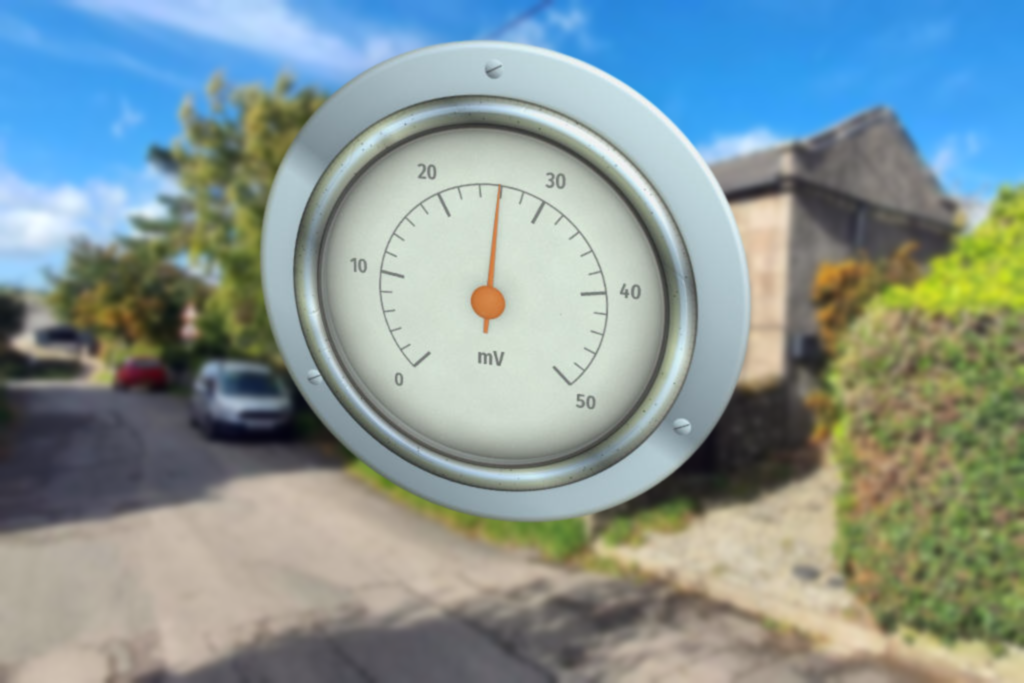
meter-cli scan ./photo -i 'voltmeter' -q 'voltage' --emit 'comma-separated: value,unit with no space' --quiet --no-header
26,mV
